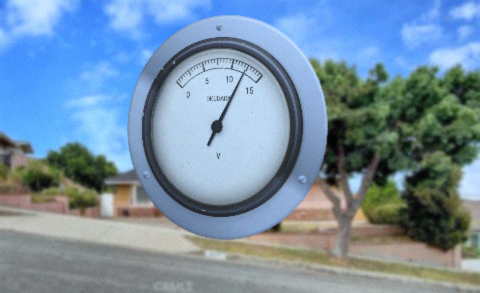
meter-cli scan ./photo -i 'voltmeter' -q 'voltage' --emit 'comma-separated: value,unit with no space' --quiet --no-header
12.5,V
